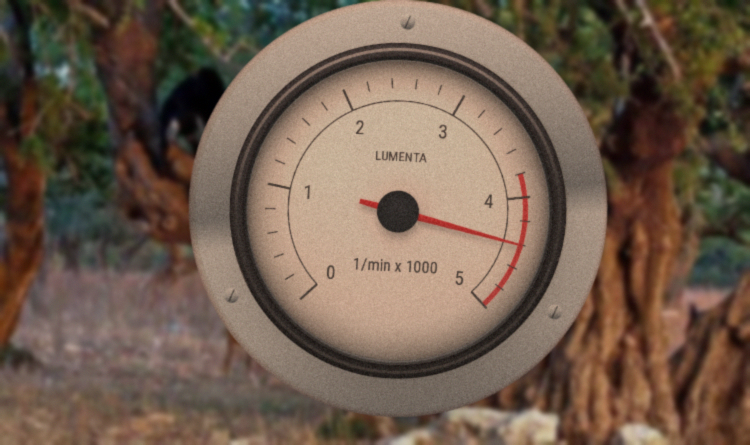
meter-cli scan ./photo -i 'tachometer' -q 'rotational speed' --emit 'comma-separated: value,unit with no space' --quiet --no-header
4400,rpm
